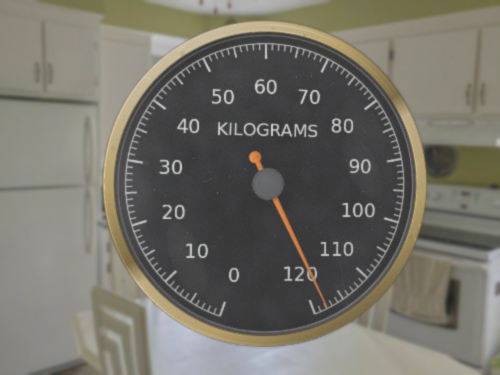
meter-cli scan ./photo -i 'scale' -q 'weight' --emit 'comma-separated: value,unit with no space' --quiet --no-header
118,kg
